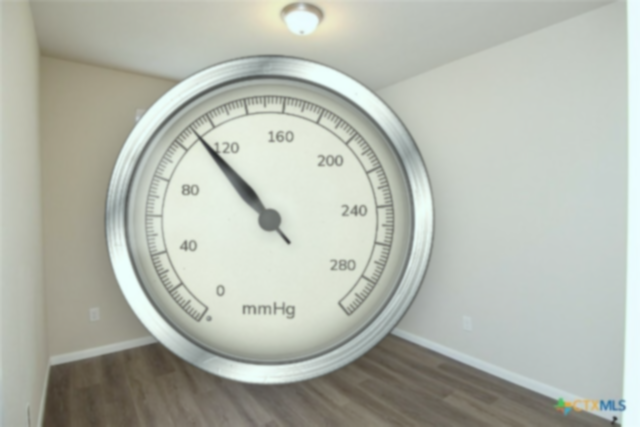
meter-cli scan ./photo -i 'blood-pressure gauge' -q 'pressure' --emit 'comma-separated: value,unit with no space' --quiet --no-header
110,mmHg
